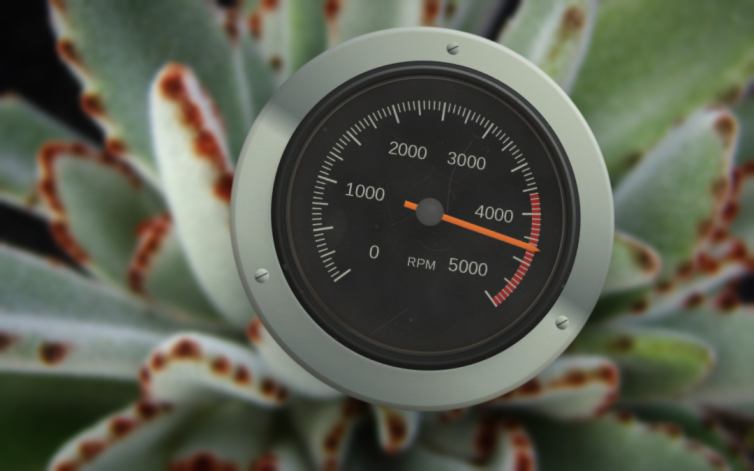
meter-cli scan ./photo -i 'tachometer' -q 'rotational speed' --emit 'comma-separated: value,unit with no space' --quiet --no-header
4350,rpm
